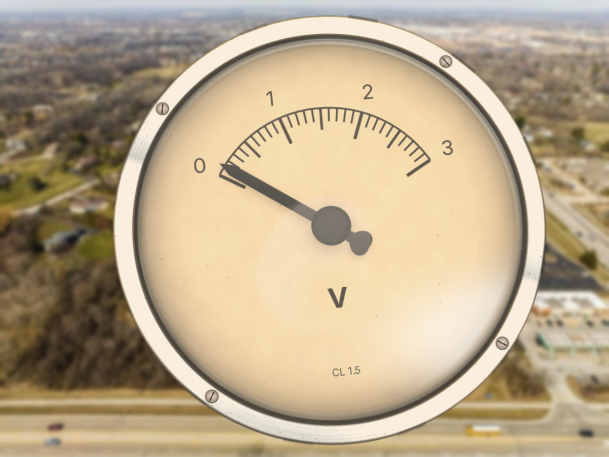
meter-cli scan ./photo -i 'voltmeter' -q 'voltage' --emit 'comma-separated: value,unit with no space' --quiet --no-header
0.1,V
